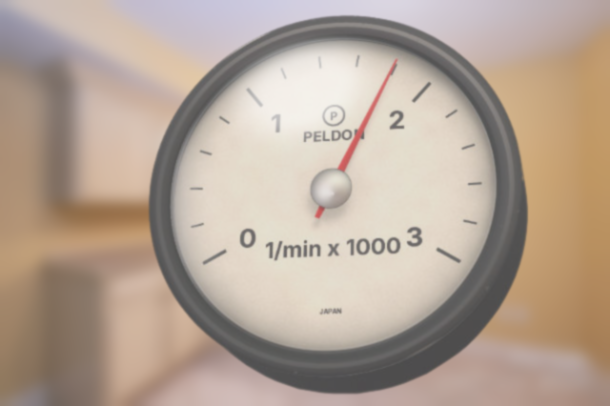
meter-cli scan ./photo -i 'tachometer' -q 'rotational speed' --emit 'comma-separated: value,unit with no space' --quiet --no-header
1800,rpm
